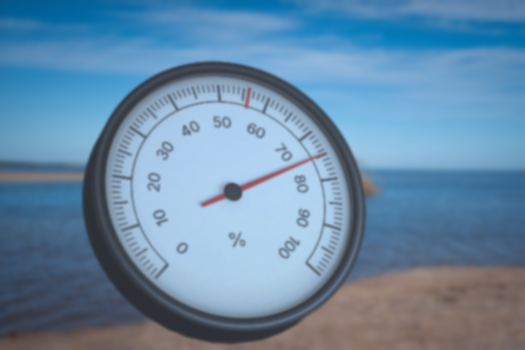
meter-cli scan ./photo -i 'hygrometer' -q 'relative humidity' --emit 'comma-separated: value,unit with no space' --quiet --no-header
75,%
